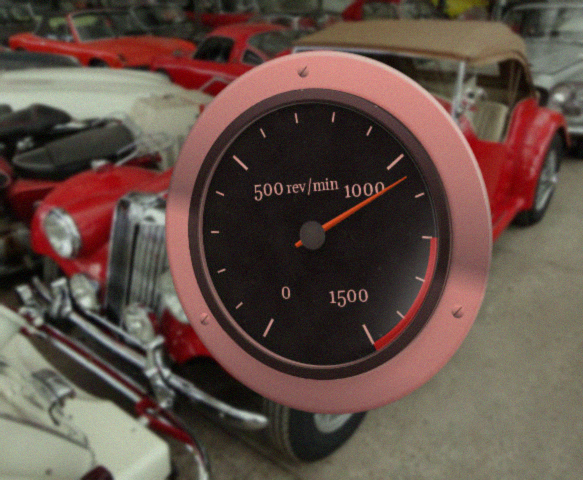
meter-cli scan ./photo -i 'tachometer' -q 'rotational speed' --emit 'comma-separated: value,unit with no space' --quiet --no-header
1050,rpm
